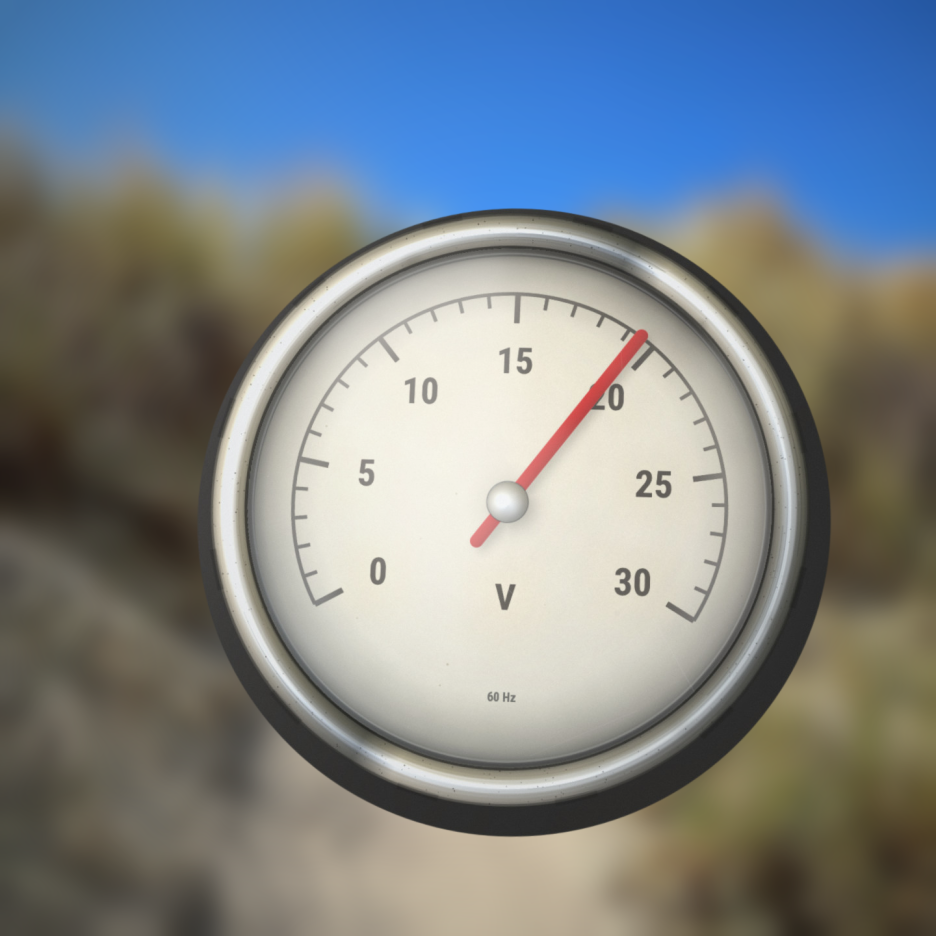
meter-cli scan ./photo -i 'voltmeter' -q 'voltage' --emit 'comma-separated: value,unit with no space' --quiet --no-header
19.5,V
